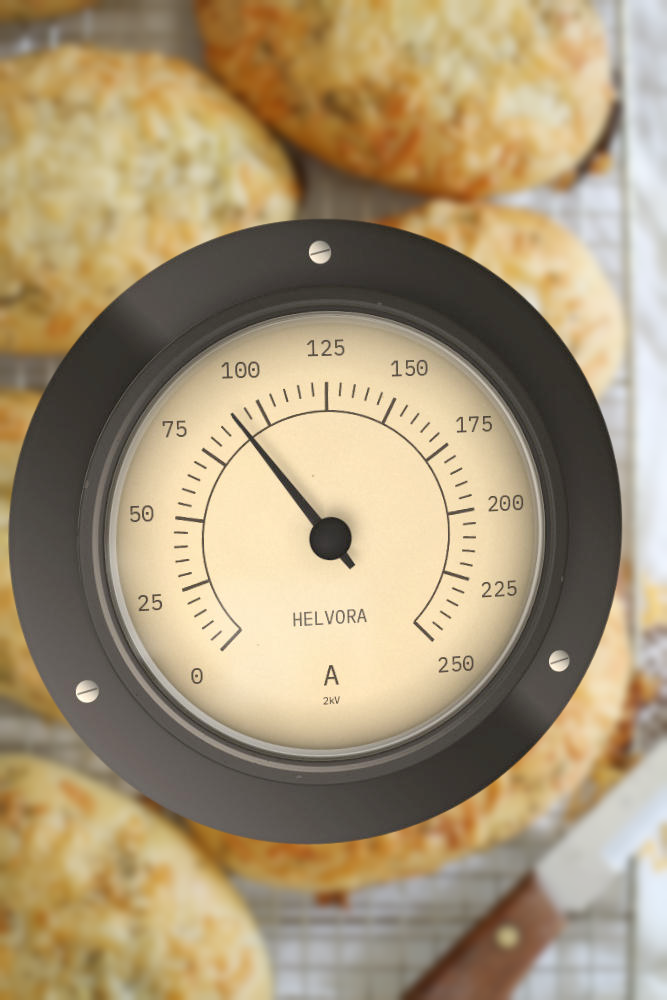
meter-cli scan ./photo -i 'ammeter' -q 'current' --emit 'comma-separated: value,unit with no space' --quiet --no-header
90,A
